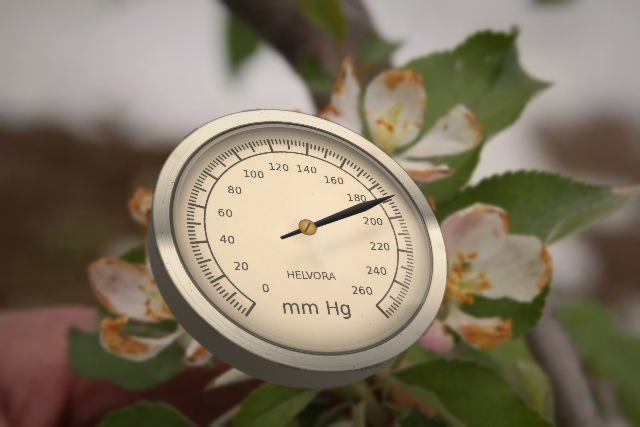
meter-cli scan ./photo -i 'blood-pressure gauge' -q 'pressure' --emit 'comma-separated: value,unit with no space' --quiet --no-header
190,mmHg
